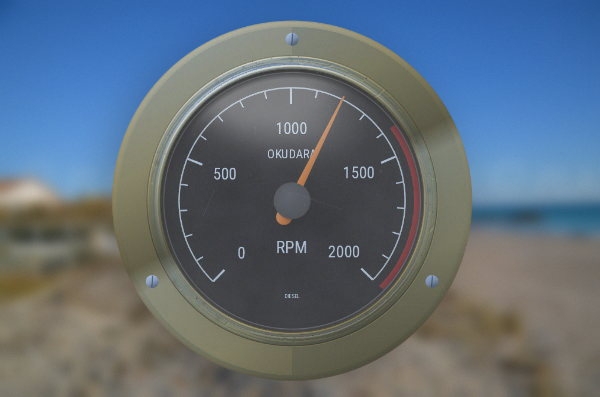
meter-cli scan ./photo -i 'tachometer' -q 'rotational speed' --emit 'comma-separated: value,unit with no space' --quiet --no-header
1200,rpm
